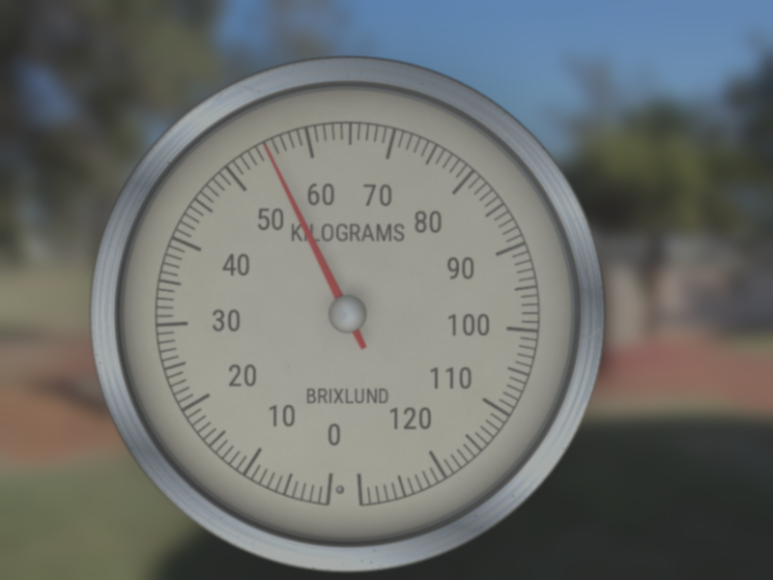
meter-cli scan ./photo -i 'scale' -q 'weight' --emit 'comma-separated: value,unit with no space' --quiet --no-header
55,kg
